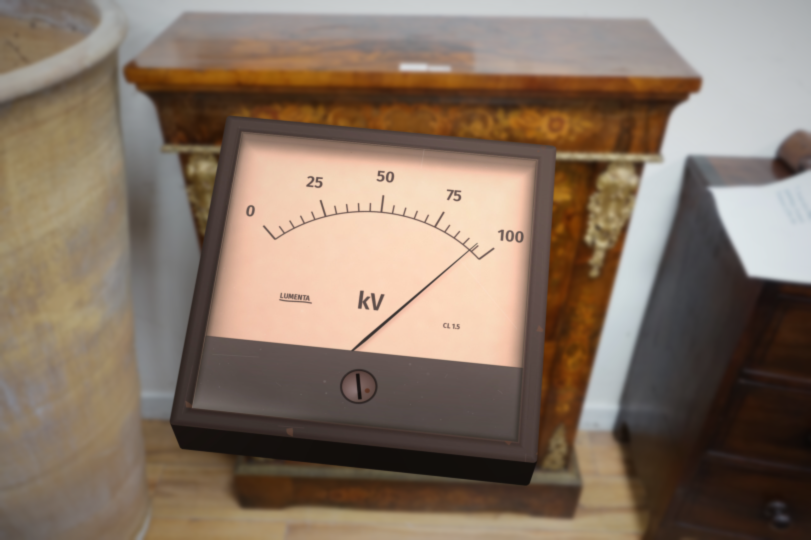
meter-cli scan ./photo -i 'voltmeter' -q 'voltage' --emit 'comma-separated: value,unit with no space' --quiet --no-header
95,kV
